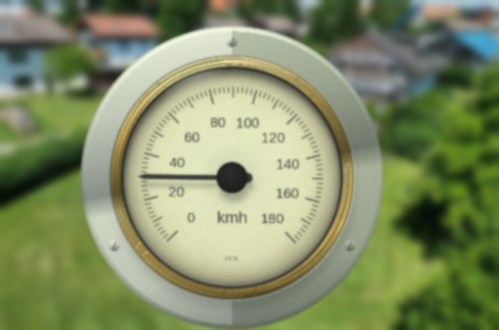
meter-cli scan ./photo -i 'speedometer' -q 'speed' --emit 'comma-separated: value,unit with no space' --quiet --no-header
30,km/h
